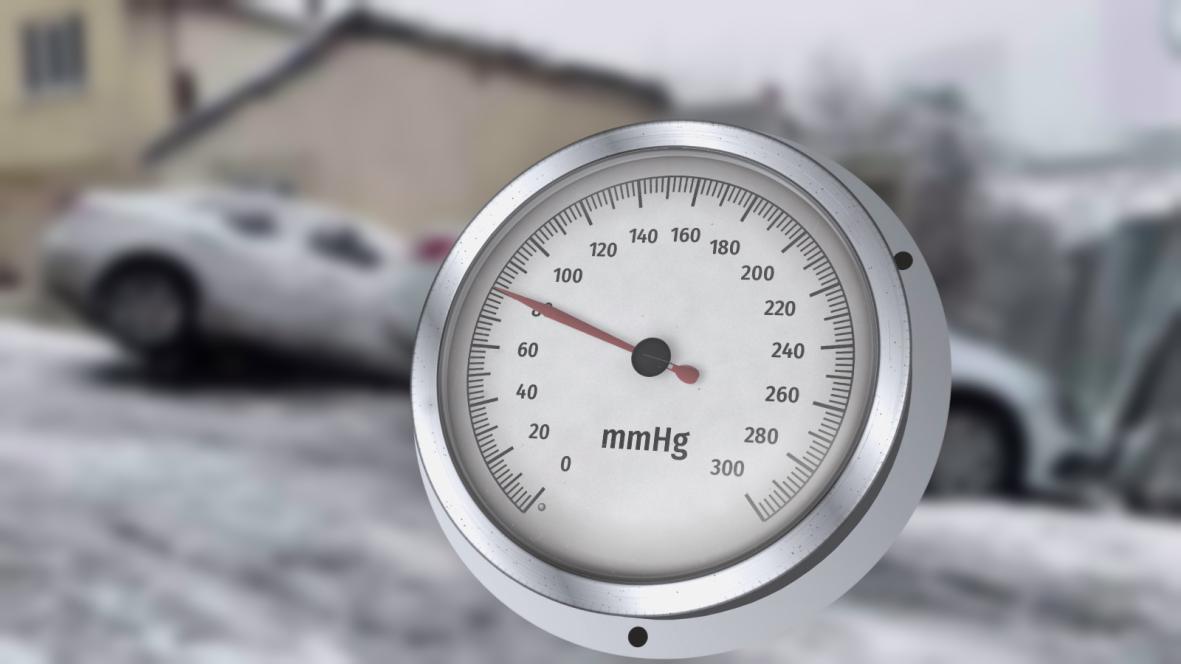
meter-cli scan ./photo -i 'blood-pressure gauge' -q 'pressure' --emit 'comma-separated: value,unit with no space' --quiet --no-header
80,mmHg
